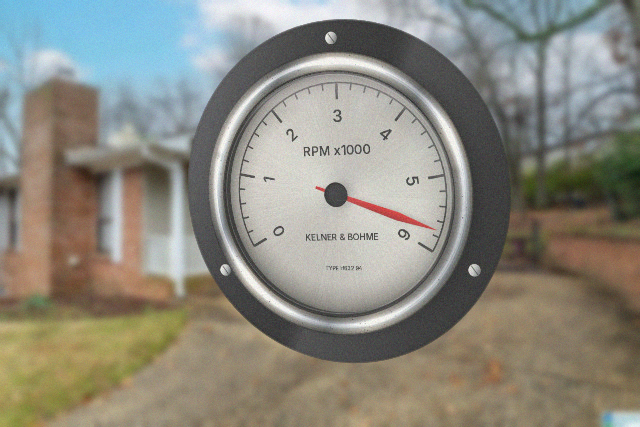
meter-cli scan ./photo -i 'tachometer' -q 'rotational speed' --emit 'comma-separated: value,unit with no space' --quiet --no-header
5700,rpm
